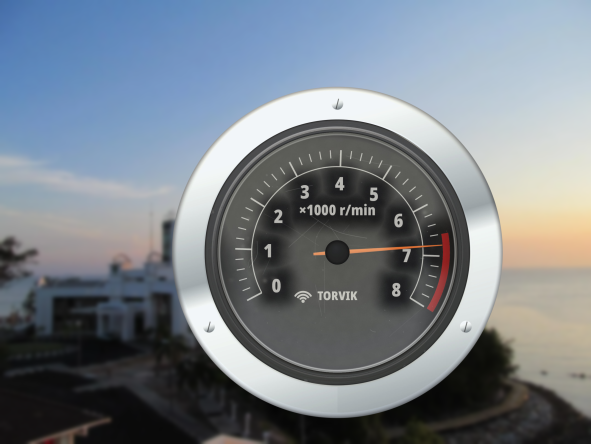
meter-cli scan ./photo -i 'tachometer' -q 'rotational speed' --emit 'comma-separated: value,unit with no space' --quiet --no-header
6800,rpm
